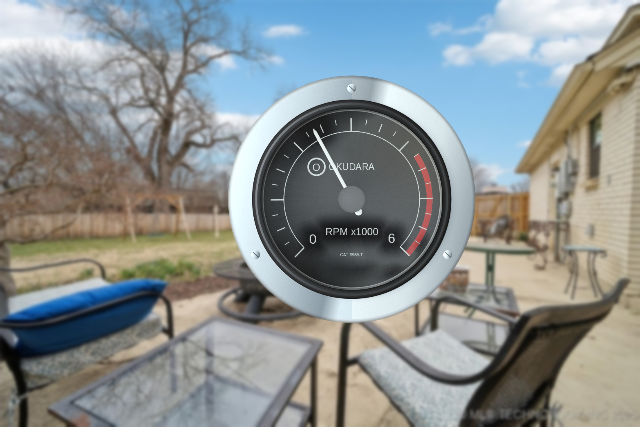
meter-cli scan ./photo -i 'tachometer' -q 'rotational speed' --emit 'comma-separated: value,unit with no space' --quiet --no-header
2375,rpm
